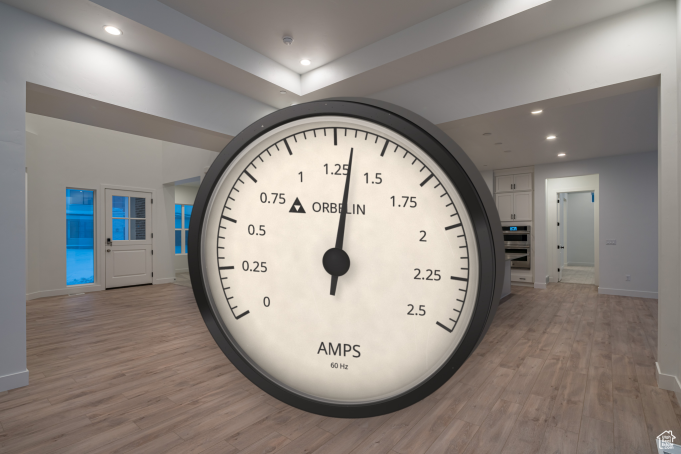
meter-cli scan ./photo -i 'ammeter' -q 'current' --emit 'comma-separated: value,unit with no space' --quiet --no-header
1.35,A
